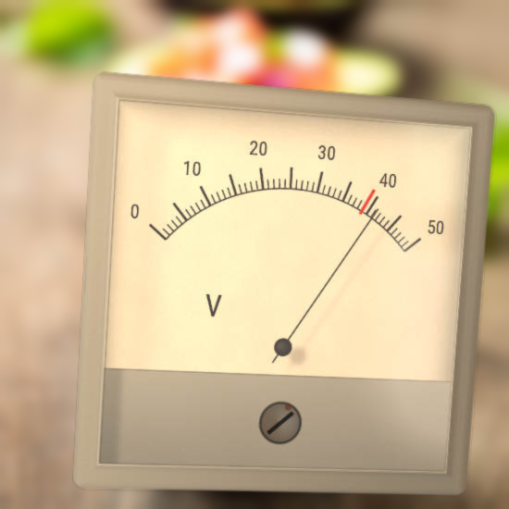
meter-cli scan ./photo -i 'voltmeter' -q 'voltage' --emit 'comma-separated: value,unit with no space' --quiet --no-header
41,V
